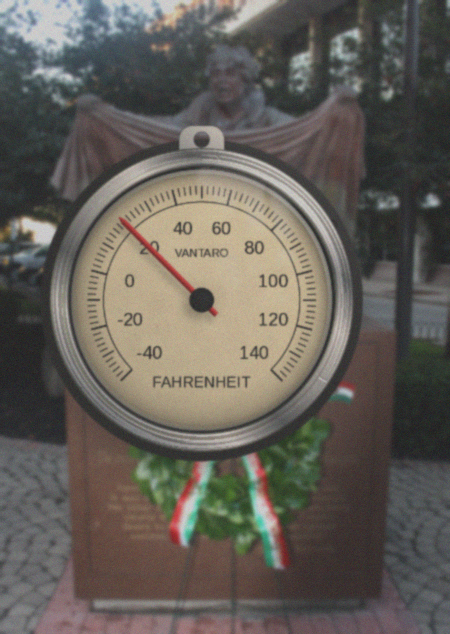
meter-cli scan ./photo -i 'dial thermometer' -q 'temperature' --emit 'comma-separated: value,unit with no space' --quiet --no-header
20,°F
